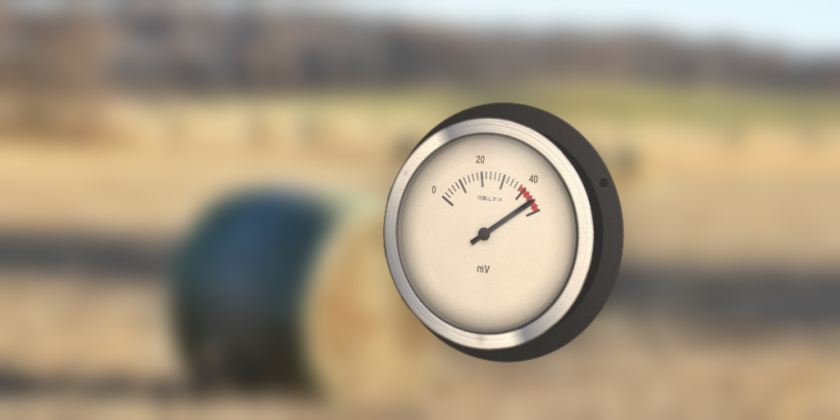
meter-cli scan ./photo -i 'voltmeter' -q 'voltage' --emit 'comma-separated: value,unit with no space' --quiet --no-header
46,mV
